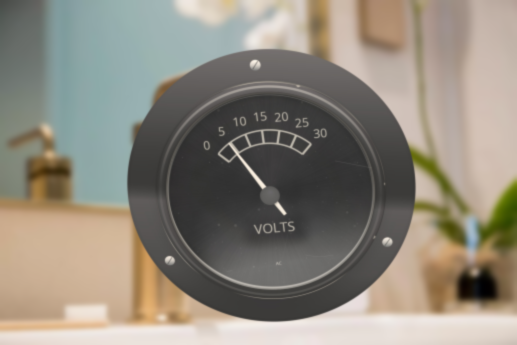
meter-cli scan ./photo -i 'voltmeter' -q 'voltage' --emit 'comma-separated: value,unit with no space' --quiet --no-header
5,V
